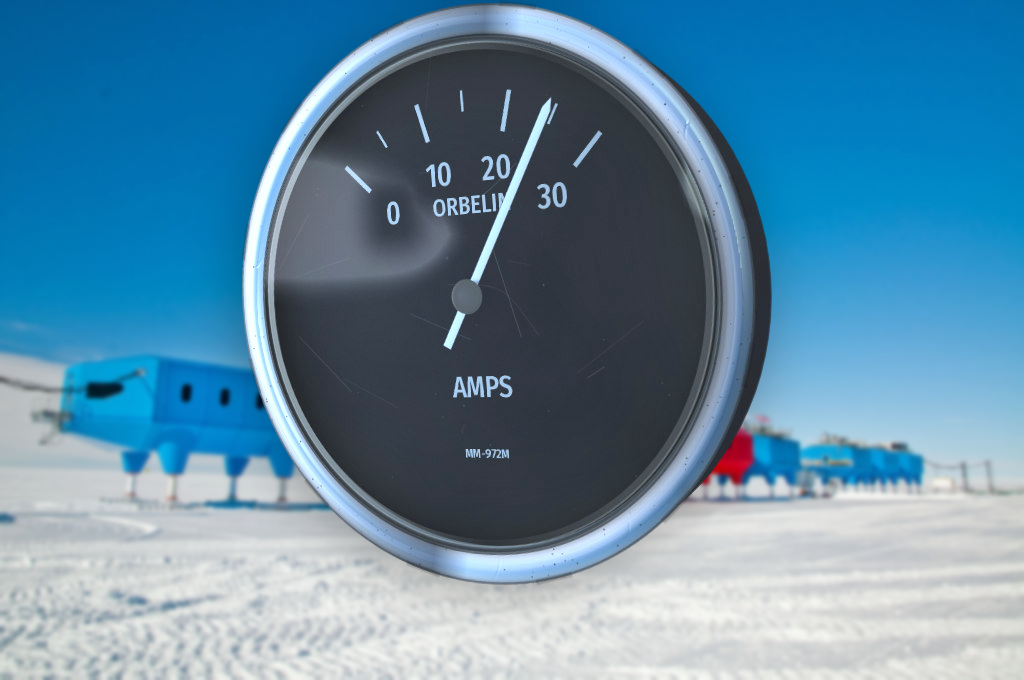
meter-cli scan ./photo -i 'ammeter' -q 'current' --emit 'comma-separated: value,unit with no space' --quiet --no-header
25,A
